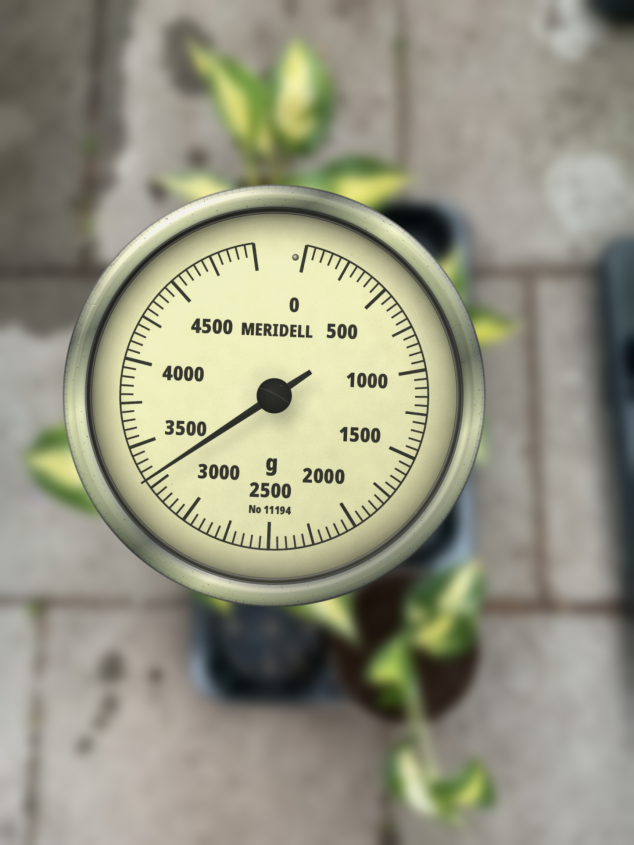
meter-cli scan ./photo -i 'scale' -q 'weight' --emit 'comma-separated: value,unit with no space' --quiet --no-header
3300,g
